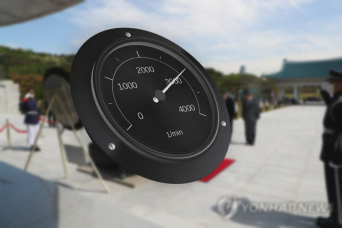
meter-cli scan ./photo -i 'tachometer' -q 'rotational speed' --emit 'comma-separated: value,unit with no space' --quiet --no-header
3000,rpm
